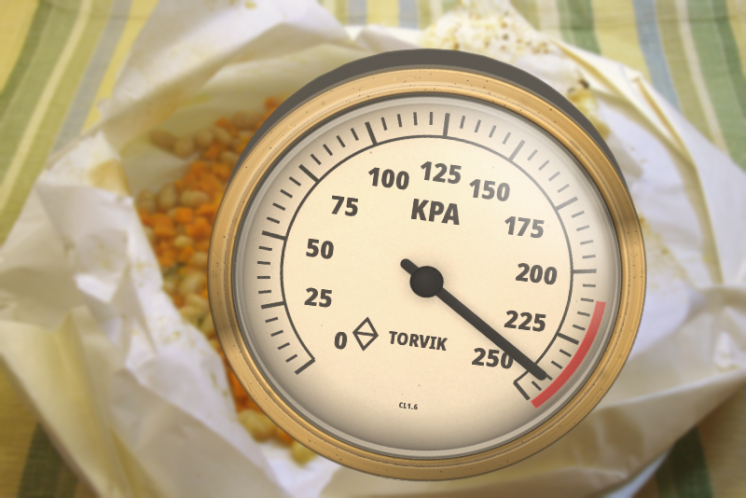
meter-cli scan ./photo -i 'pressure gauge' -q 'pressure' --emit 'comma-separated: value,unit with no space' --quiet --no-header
240,kPa
